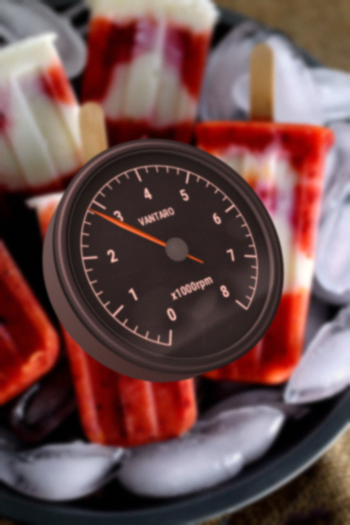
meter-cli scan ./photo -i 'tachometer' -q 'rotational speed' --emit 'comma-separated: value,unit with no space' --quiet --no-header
2800,rpm
